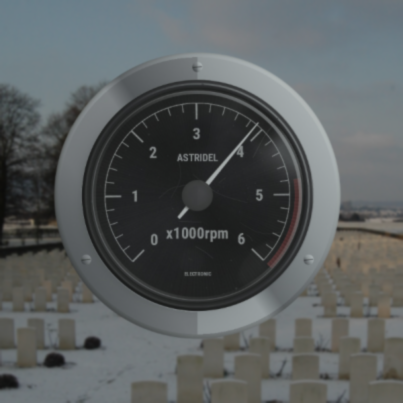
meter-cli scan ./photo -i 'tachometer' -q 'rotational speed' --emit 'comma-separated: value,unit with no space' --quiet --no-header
3900,rpm
